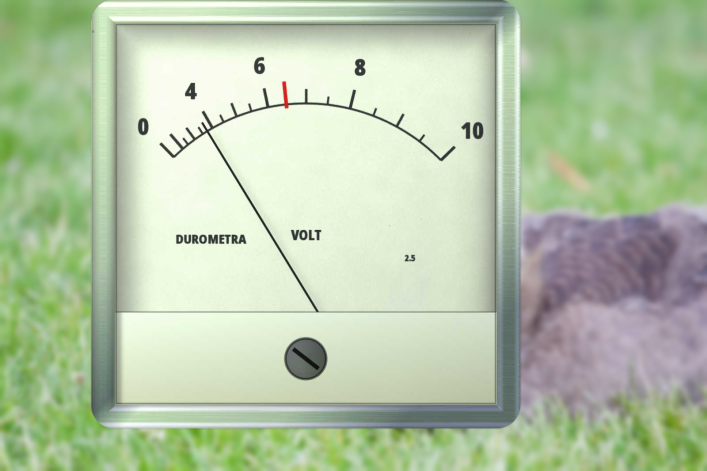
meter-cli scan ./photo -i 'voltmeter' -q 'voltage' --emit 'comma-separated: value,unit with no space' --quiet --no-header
3.75,V
